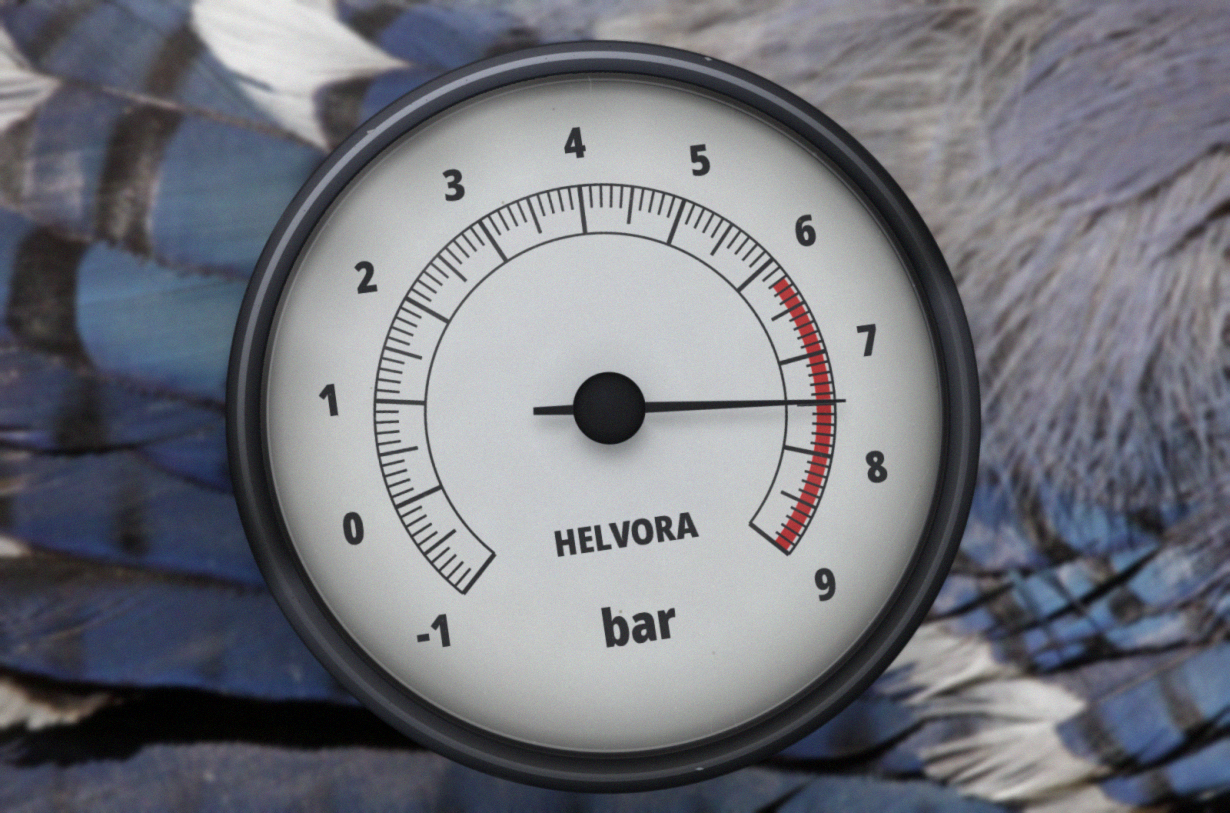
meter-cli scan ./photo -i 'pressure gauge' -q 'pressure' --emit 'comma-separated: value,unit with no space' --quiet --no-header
7.5,bar
